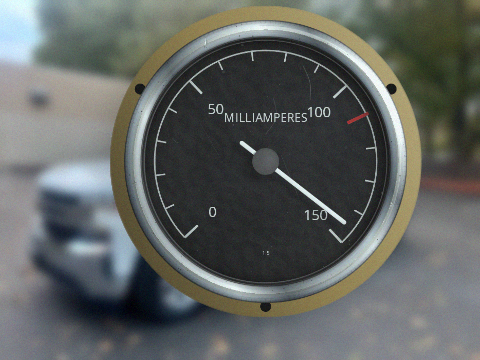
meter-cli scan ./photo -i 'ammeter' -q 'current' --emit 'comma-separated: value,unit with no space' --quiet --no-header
145,mA
